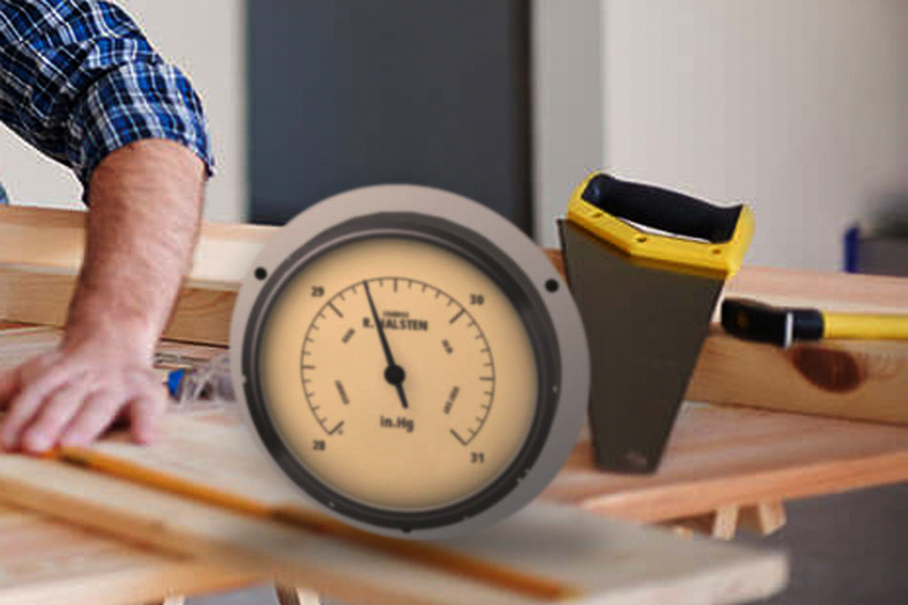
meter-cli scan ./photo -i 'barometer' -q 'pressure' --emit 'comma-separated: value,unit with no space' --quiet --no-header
29.3,inHg
